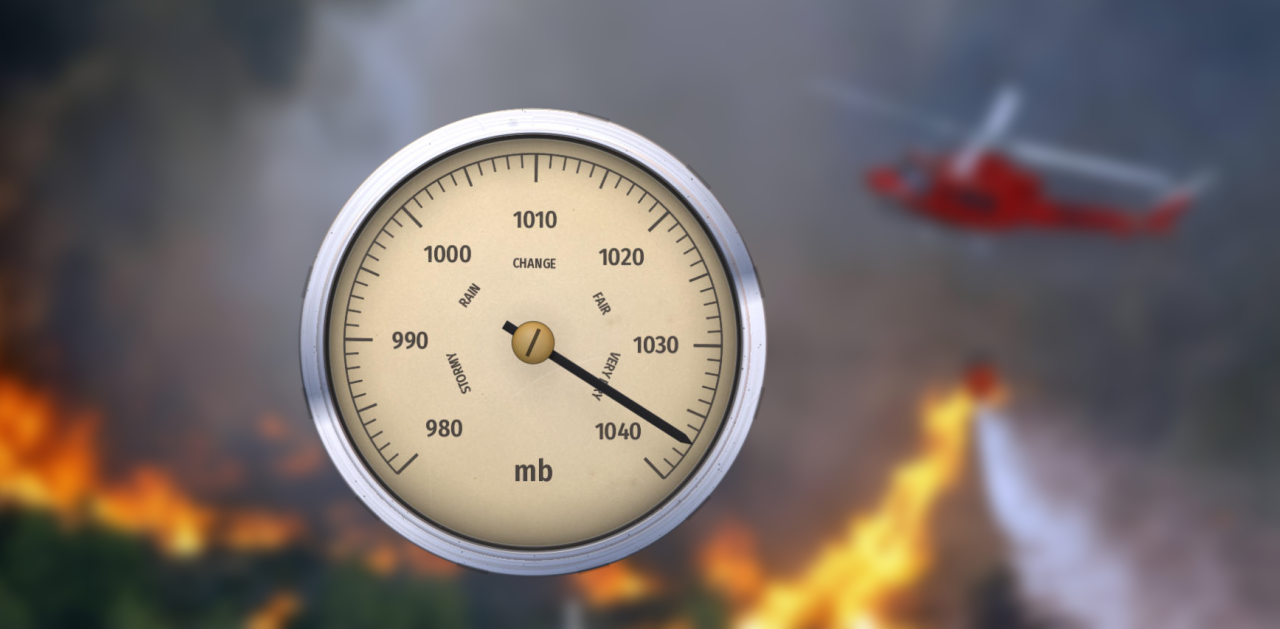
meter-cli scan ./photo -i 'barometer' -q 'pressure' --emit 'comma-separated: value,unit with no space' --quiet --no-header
1037,mbar
